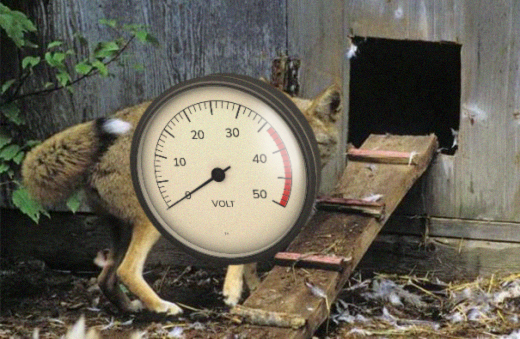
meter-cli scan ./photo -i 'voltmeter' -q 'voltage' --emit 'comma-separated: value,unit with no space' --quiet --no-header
0,V
